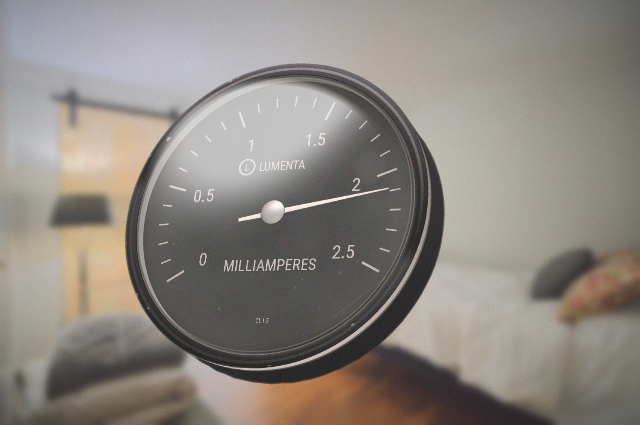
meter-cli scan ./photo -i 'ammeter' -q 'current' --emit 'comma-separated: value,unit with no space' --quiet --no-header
2.1,mA
